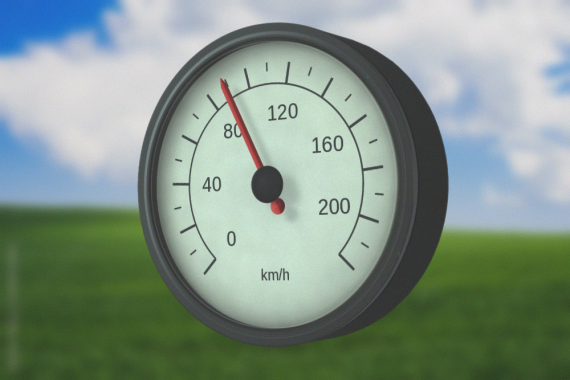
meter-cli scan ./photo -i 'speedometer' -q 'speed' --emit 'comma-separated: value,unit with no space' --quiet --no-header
90,km/h
